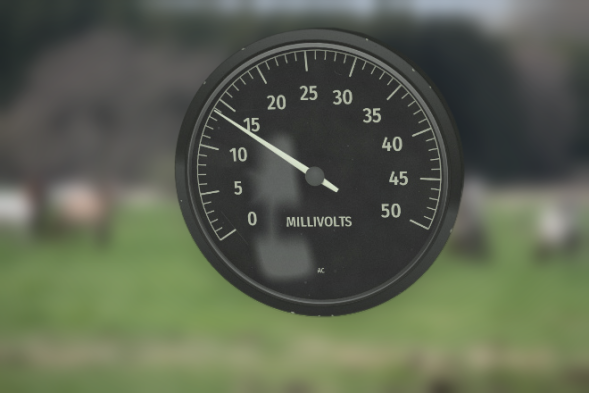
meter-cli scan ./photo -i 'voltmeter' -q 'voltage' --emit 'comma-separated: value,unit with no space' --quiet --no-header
14,mV
